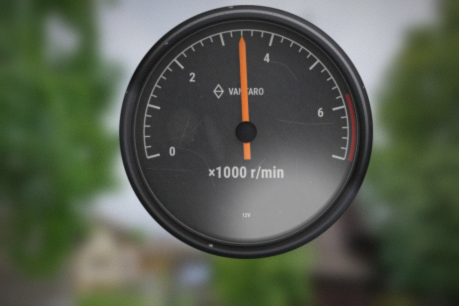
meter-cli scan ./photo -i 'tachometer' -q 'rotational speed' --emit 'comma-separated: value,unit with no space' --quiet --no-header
3400,rpm
